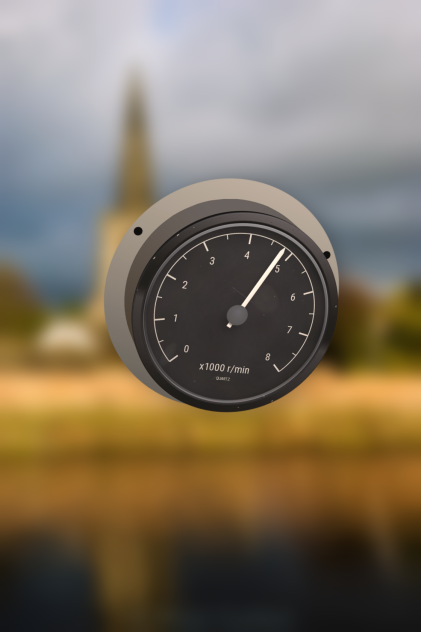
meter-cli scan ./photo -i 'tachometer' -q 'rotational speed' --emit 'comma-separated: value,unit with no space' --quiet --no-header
4750,rpm
